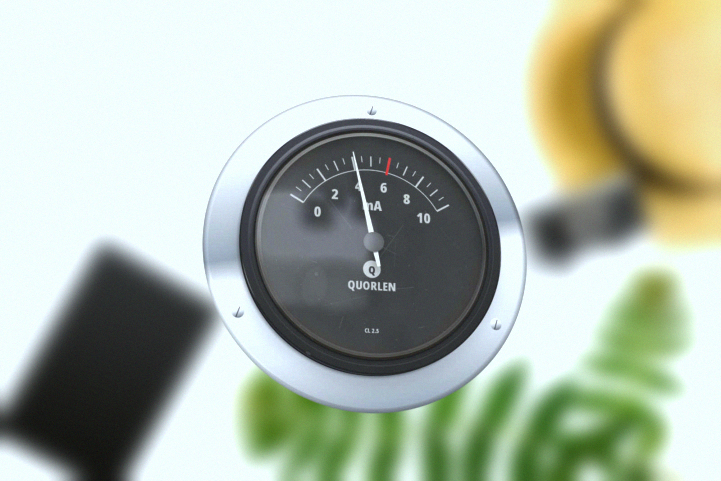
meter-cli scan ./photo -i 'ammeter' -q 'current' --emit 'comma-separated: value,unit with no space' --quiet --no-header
4,mA
